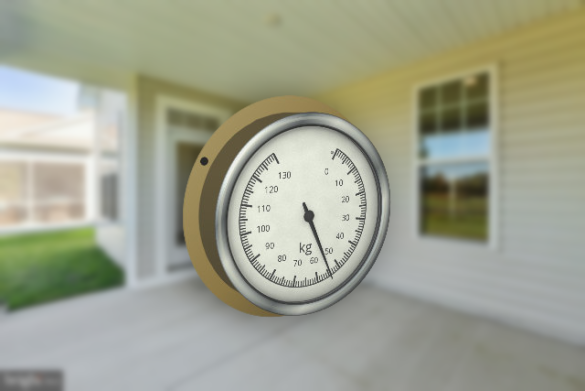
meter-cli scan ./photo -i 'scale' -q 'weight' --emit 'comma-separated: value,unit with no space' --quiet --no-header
55,kg
